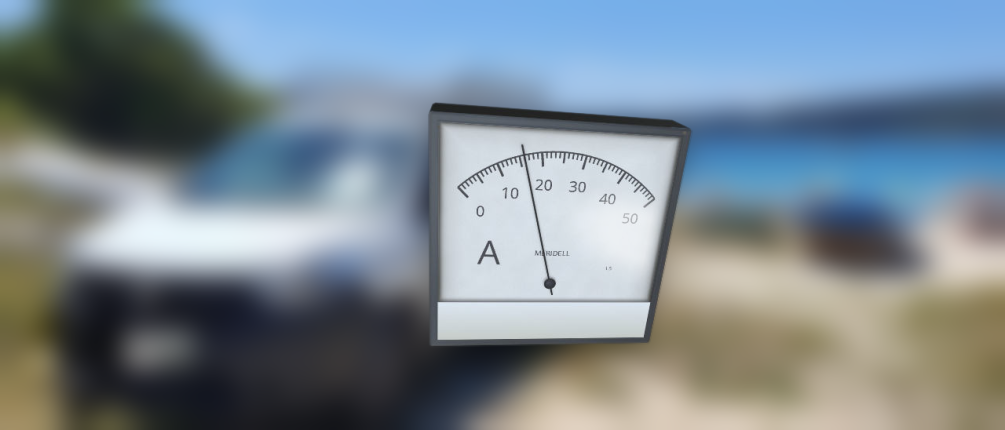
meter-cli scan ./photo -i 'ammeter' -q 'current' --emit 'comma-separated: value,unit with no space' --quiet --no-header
16,A
